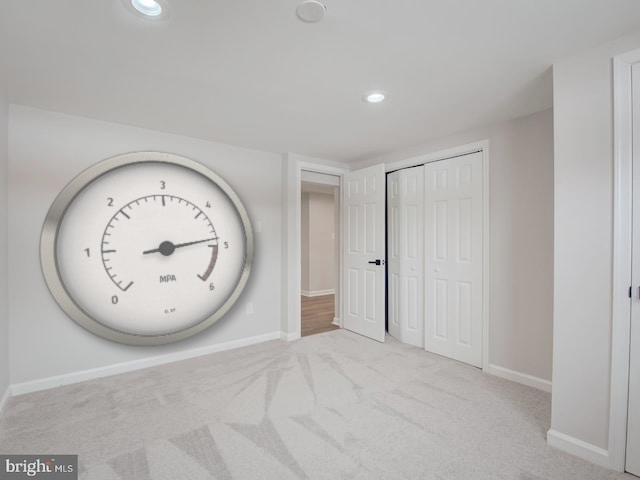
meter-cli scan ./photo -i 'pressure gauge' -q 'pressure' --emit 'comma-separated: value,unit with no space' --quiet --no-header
4.8,MPa
